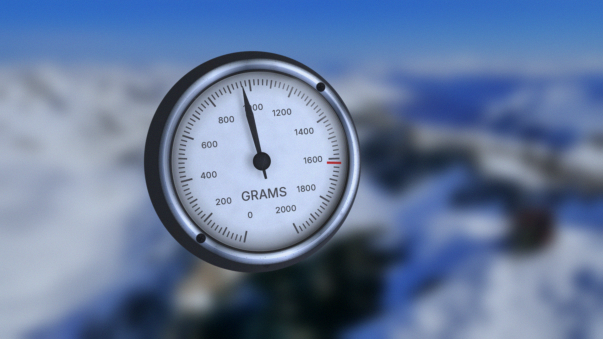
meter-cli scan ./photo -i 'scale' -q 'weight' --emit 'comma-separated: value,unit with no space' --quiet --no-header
960,g
